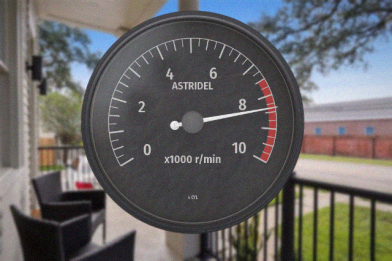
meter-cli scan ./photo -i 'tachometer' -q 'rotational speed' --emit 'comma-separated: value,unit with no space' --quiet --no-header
8375,rpm
